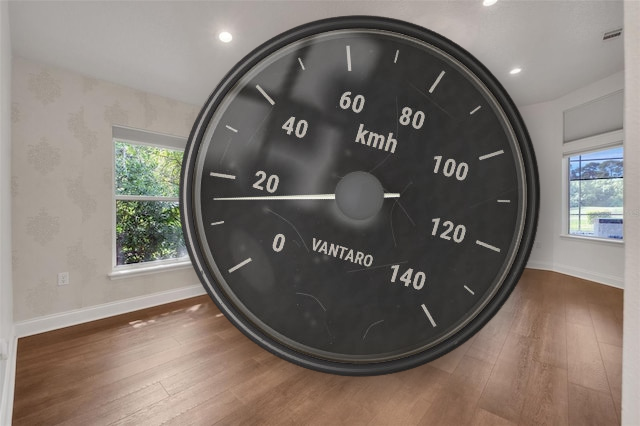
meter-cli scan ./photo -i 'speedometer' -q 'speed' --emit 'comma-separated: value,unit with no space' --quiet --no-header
15,km/h
